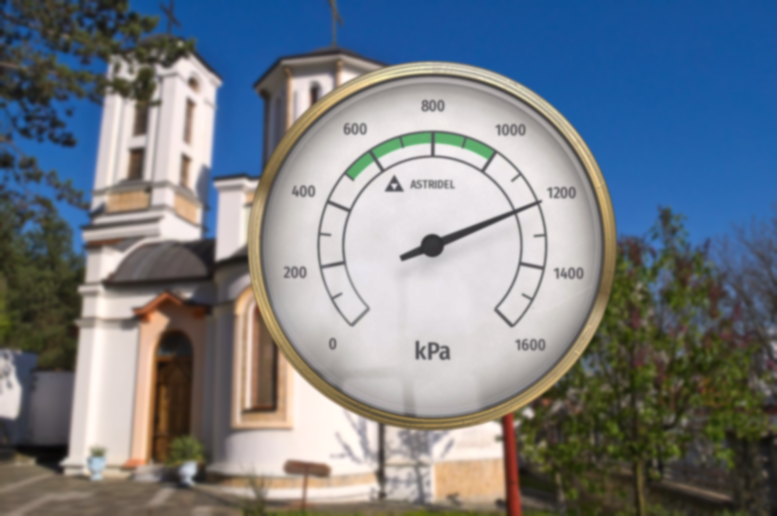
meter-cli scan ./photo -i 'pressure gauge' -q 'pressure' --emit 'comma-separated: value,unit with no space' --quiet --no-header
1200,kPa
